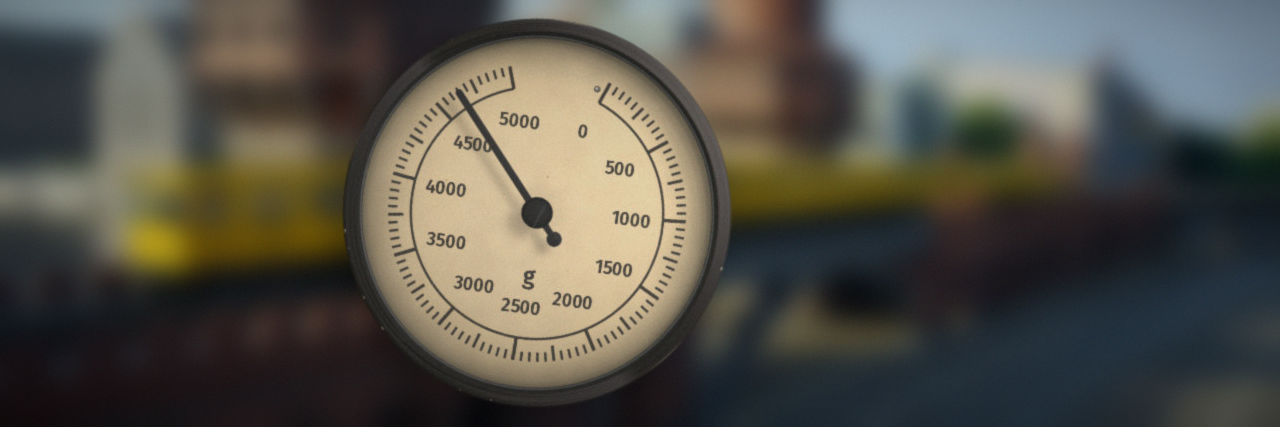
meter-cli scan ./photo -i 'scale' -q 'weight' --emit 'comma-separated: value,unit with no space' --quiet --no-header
4650,g
